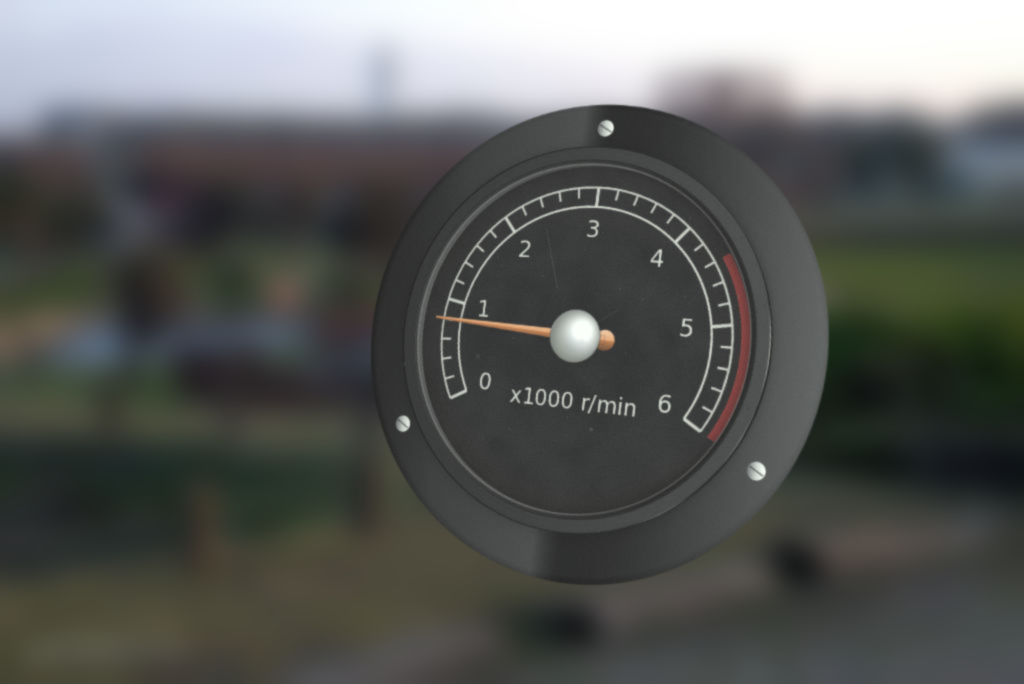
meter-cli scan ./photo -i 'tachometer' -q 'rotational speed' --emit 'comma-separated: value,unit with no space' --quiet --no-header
800,rpm
